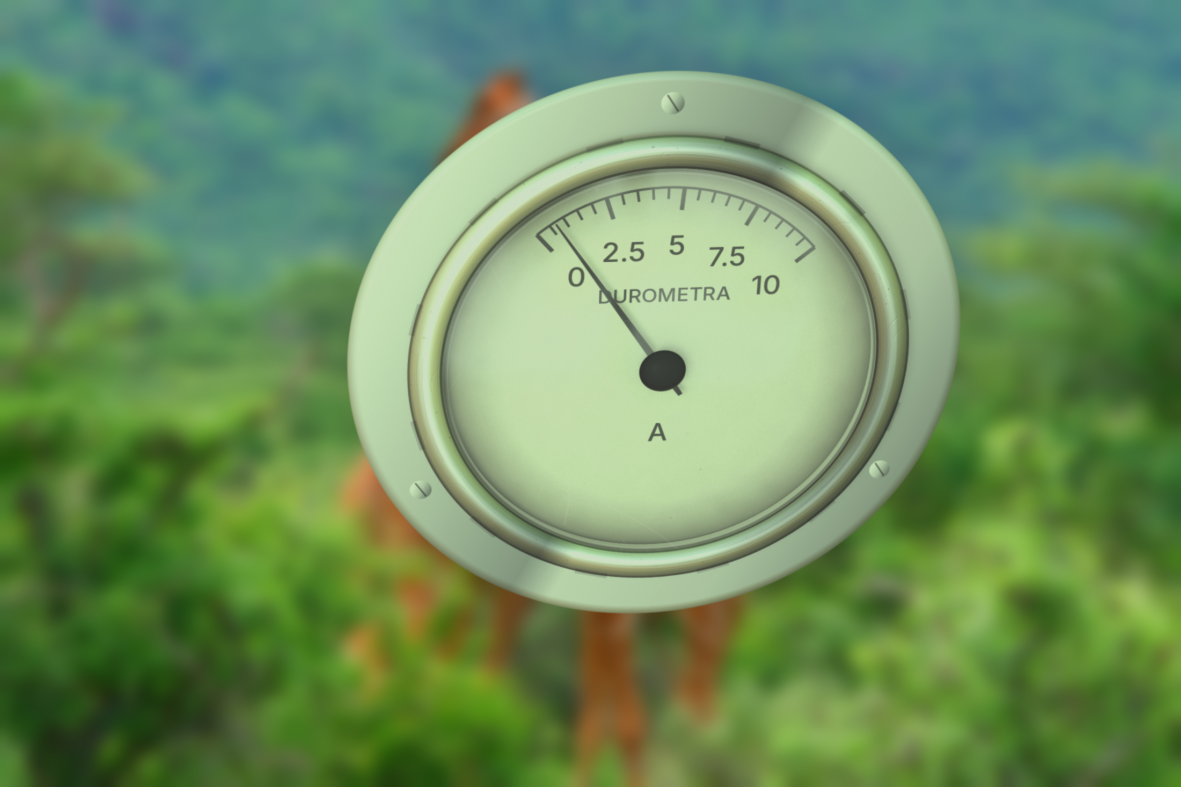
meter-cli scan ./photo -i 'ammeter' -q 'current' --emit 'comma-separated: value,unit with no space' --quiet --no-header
0.75,A
